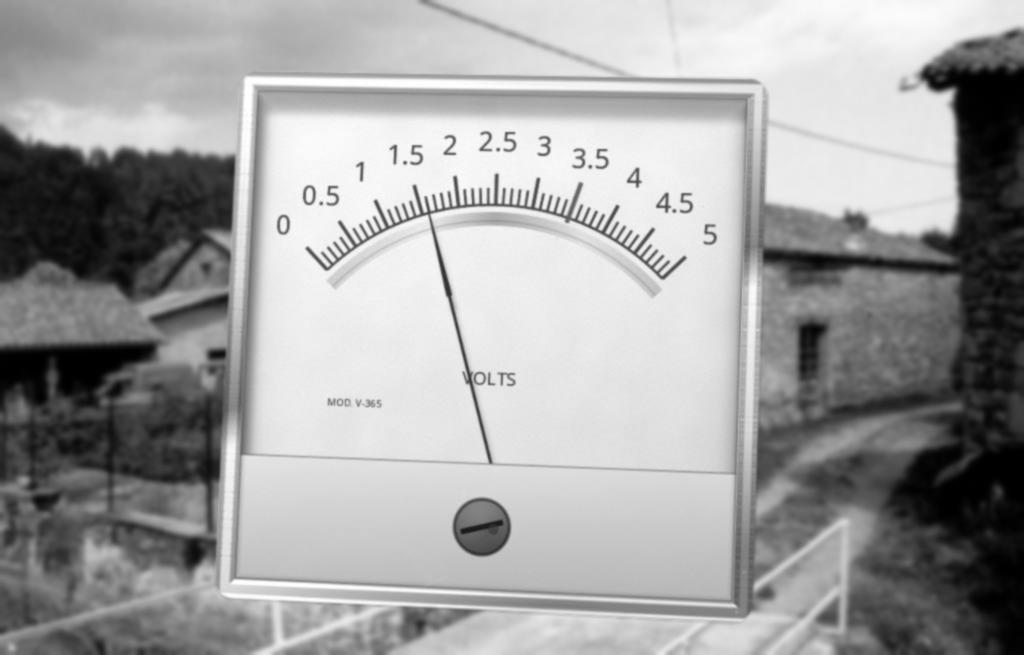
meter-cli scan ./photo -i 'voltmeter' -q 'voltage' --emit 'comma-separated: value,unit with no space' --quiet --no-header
1.6,V
